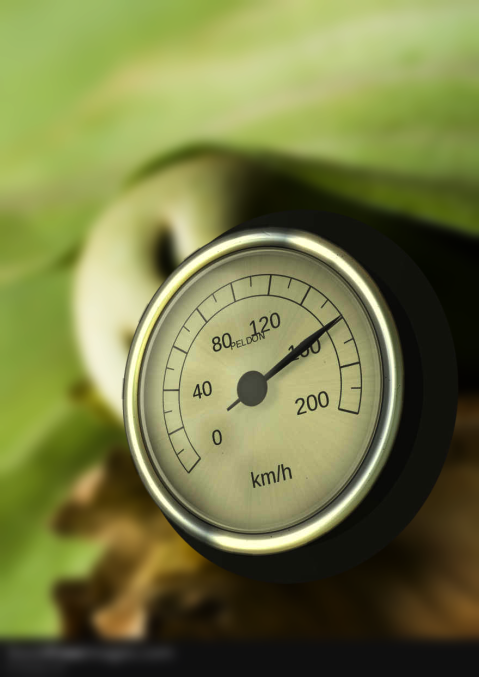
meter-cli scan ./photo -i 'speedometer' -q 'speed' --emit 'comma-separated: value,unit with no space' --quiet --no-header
160,km/h
